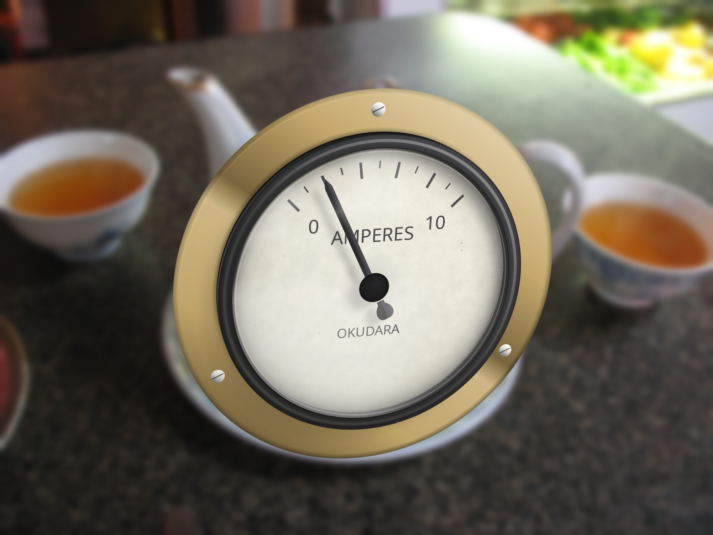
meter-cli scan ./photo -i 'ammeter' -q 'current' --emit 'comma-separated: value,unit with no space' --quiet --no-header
2,A
